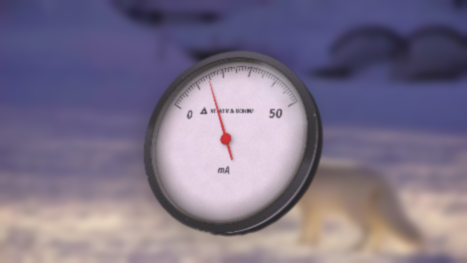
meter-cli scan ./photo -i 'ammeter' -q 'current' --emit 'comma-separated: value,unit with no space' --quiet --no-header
15,mA
